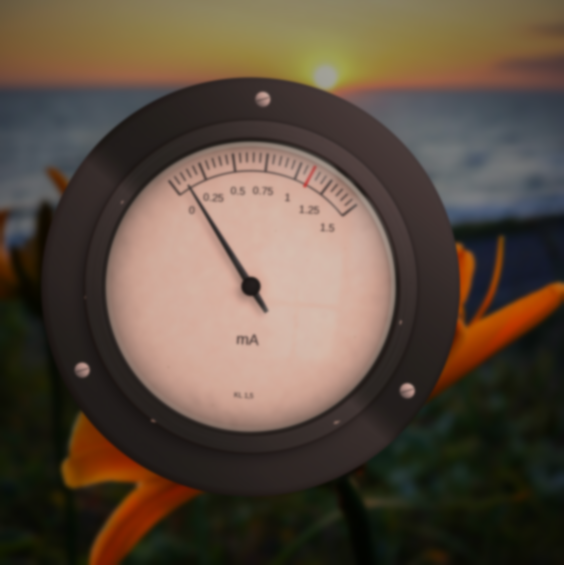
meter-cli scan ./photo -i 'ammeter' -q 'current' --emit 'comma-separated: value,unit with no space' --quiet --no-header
0.1,mA
